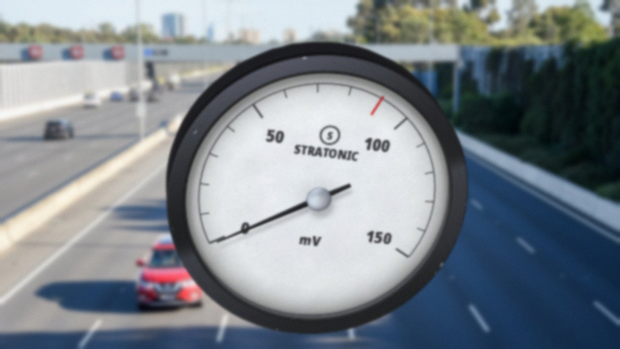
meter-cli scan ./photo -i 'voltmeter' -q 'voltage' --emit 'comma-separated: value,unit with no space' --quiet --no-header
0,mV
